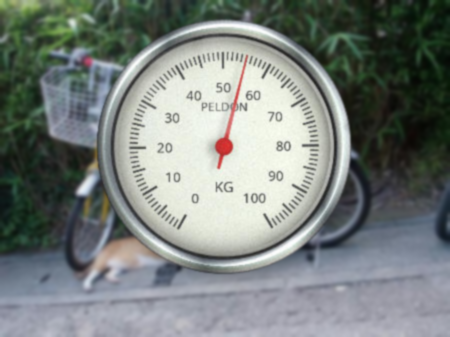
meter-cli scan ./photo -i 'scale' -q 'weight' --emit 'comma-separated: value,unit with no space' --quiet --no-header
55,kg
